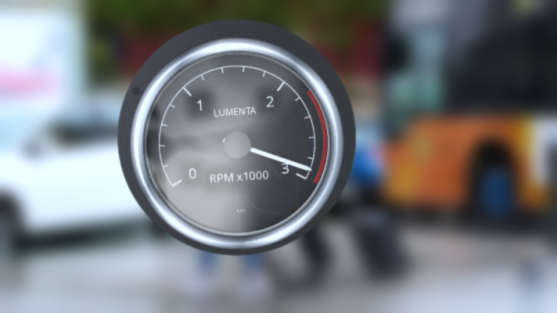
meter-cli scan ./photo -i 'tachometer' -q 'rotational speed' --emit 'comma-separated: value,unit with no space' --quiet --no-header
2900,rpm
